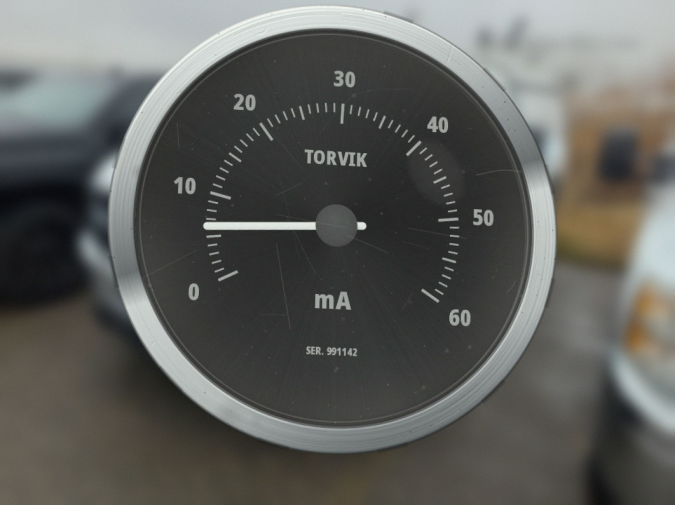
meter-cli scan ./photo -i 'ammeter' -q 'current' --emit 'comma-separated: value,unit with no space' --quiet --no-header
6,mA
